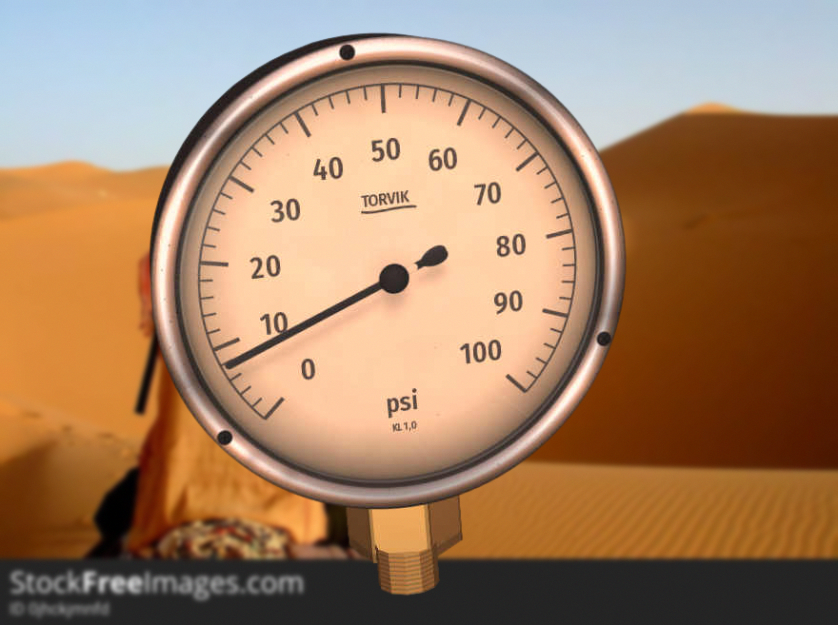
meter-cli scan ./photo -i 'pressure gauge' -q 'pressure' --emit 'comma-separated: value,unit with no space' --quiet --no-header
8,psi
